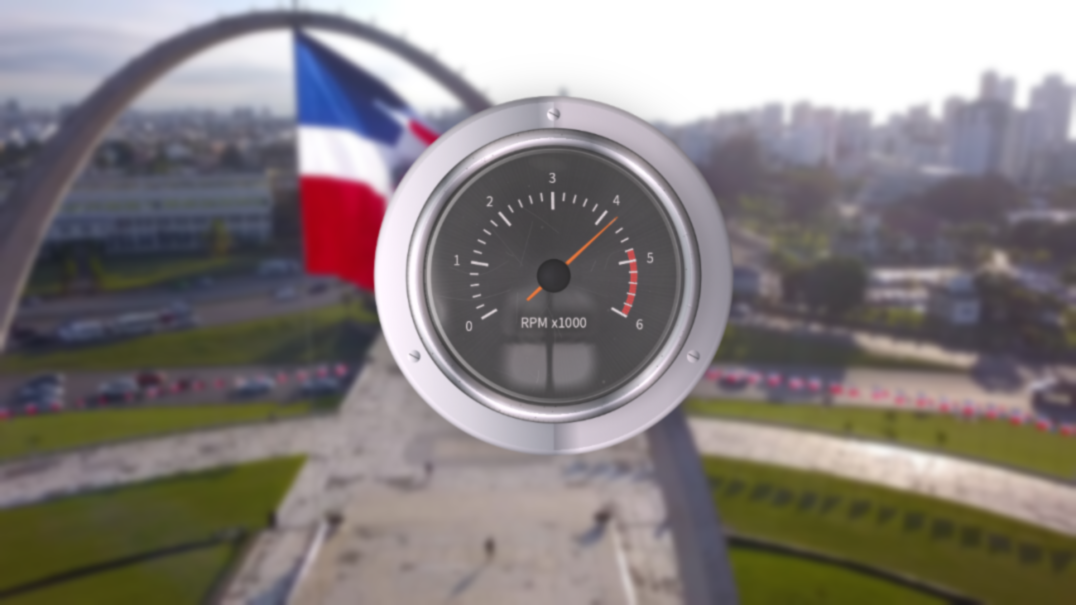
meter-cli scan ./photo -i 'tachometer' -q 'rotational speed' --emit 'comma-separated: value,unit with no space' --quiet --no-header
4200,rpm
